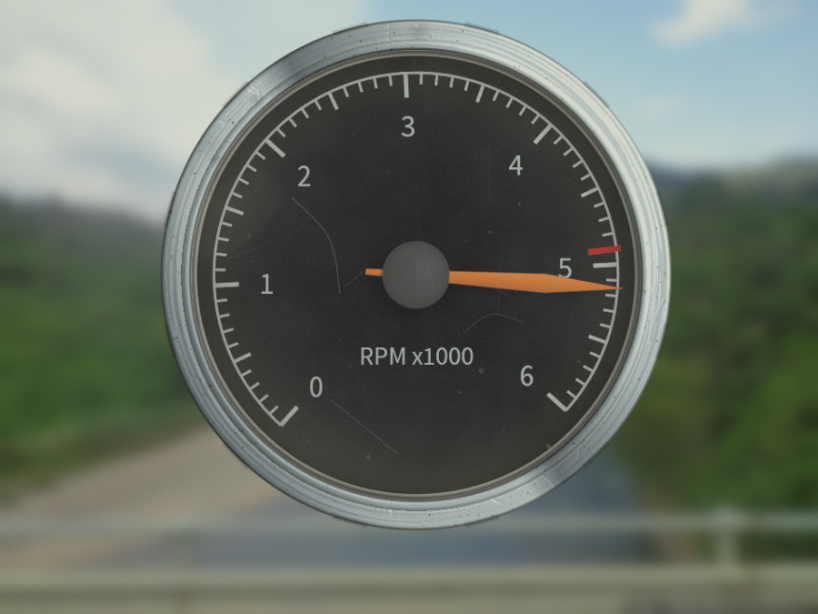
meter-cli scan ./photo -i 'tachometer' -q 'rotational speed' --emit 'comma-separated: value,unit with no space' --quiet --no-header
5150,rpm
